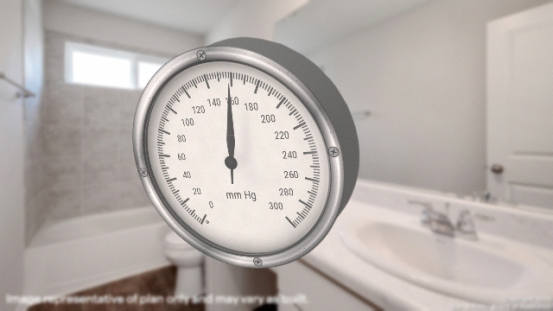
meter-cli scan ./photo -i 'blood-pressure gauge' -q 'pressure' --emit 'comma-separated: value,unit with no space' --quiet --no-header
160,mmHg
